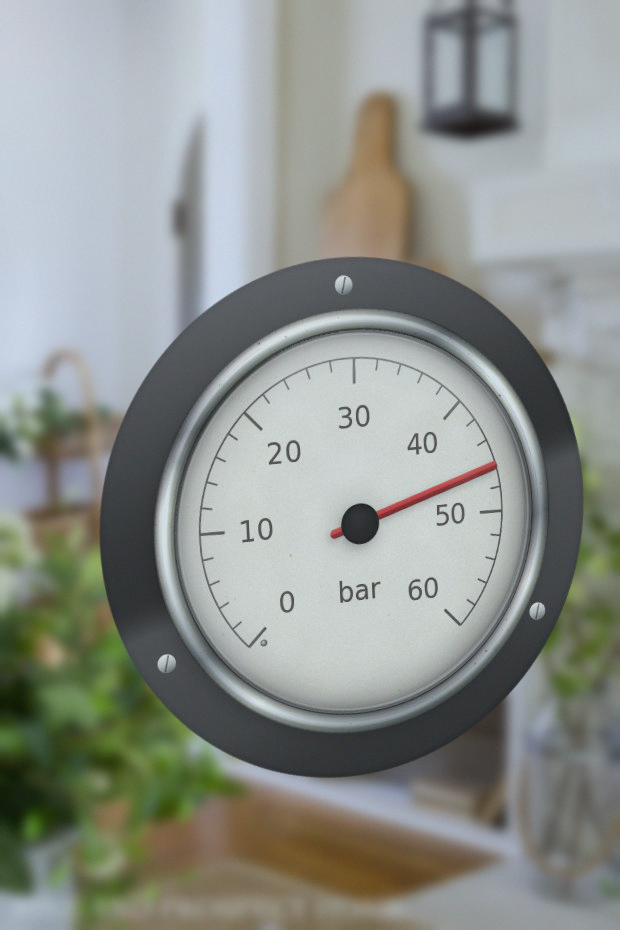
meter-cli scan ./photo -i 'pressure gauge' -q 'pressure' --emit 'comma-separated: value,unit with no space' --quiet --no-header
46,bar
